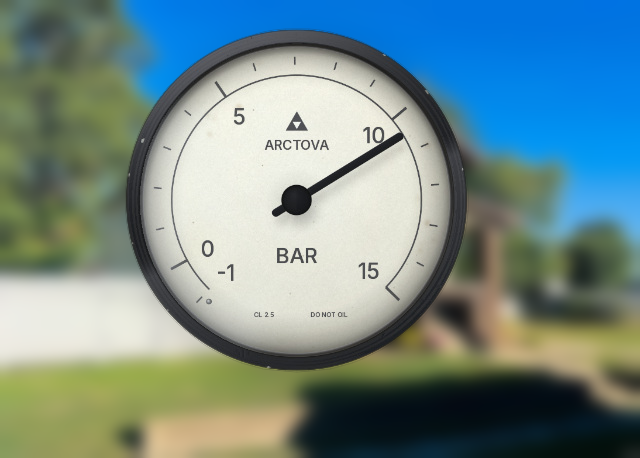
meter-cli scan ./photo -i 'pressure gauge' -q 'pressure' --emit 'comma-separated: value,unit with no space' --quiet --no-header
10.5,bar
